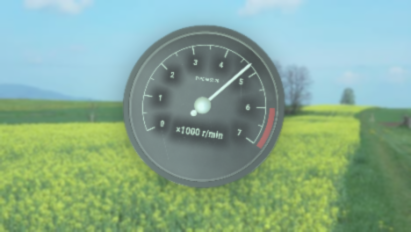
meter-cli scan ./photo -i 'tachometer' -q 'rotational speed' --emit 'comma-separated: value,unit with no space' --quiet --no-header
4750,rpm
